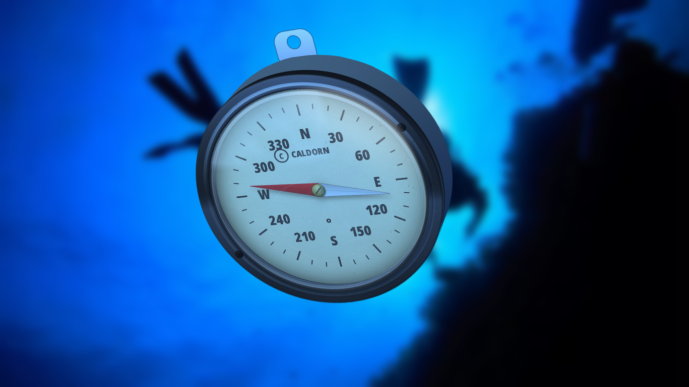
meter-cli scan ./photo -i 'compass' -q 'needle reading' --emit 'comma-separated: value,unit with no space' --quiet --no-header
280,°
